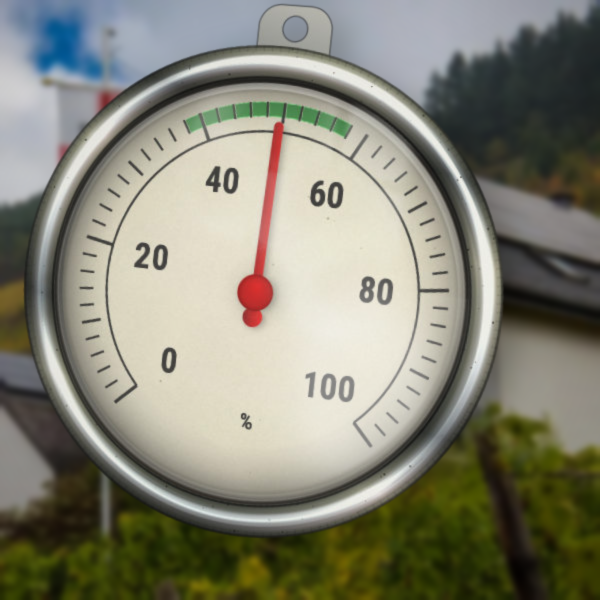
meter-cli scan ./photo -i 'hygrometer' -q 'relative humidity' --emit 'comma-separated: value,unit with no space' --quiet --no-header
50,%
